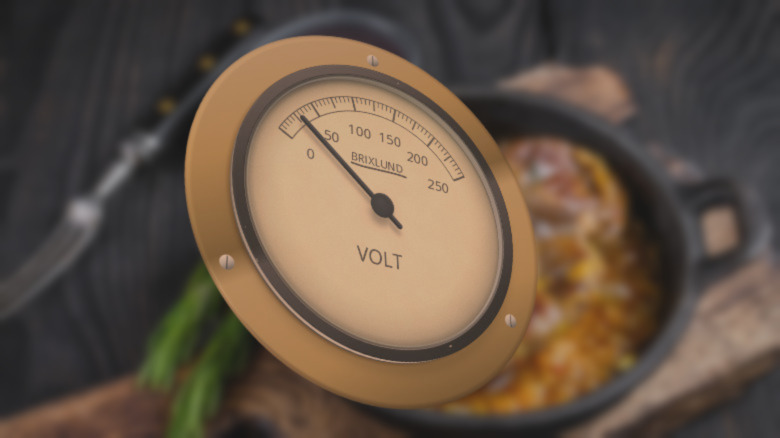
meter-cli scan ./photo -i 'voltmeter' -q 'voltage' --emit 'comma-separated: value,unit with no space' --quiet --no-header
25,V
